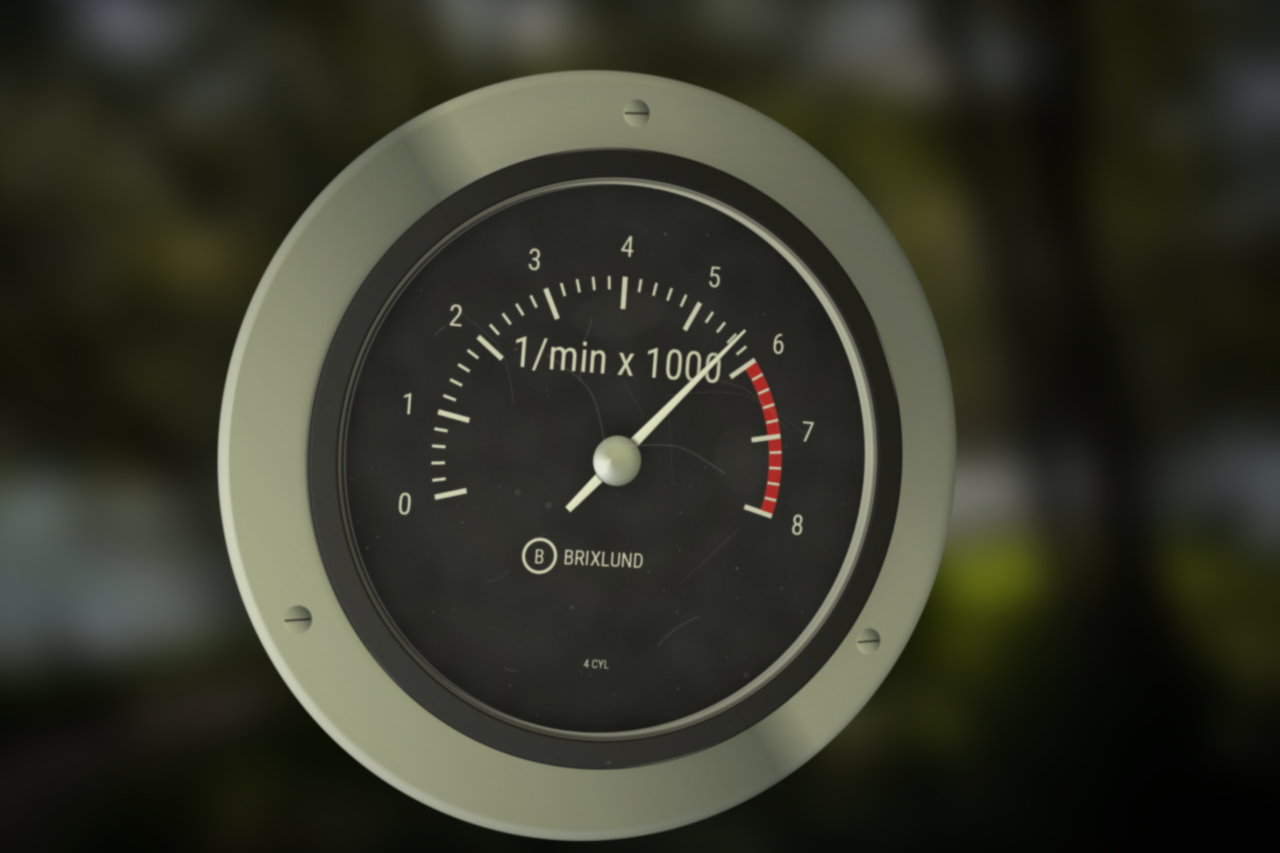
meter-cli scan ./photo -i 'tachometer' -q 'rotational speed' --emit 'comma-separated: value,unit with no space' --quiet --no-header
5600,rpm
